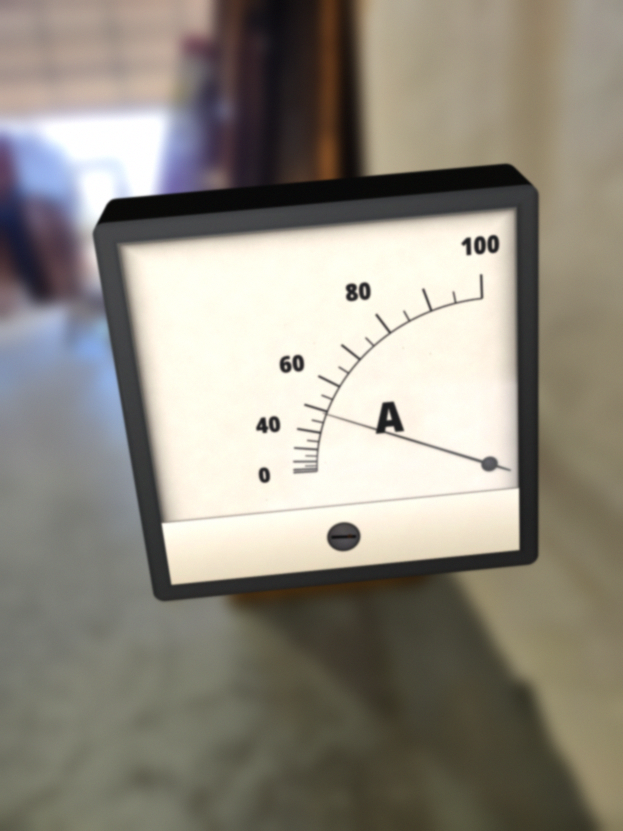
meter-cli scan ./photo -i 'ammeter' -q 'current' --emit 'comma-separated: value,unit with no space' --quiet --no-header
50,A
